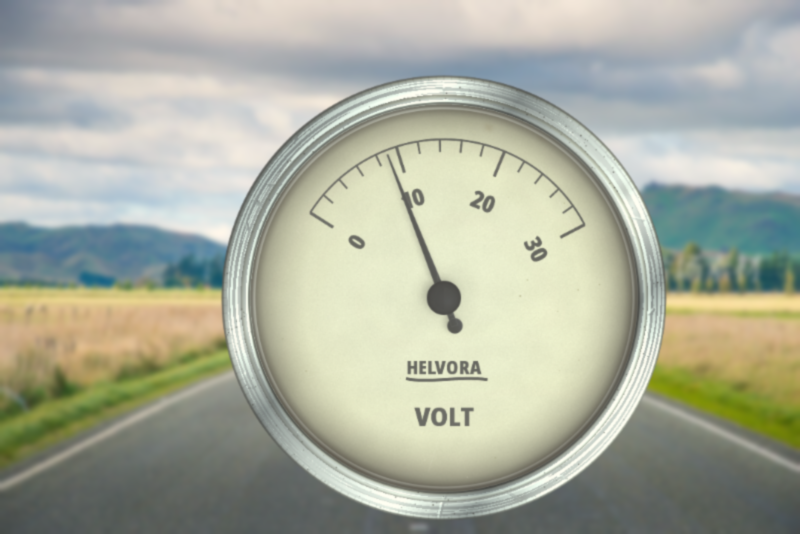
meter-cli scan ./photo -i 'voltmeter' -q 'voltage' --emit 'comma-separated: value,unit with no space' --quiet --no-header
9,V
